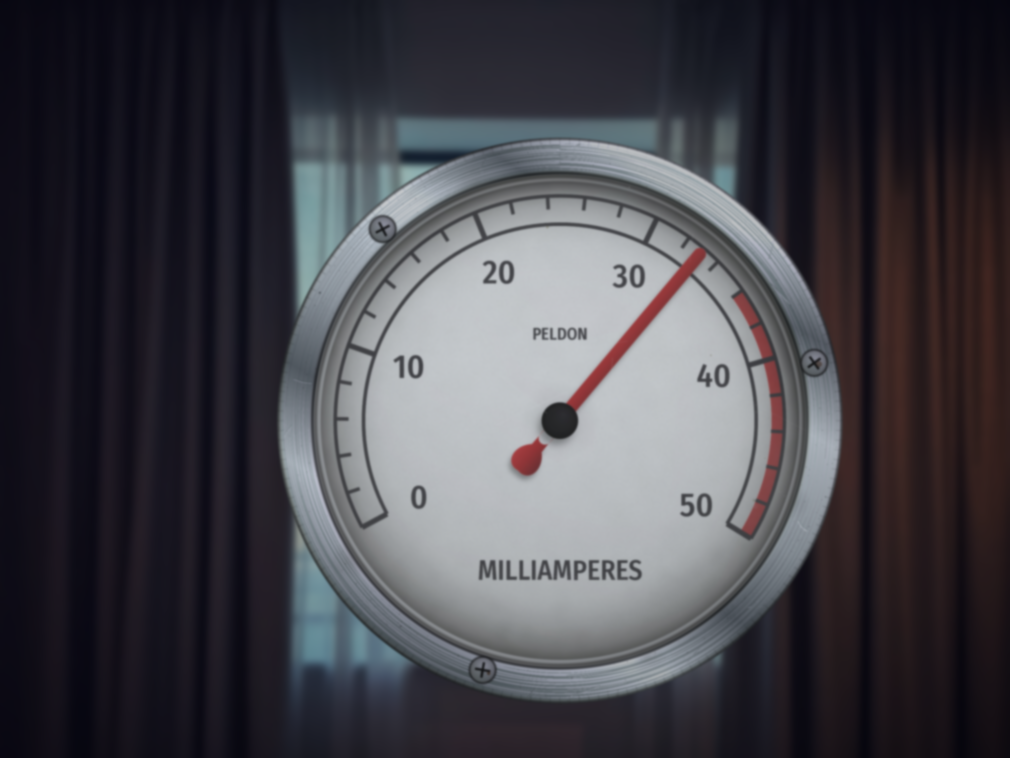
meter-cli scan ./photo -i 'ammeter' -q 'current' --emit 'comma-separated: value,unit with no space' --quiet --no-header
33,mA
